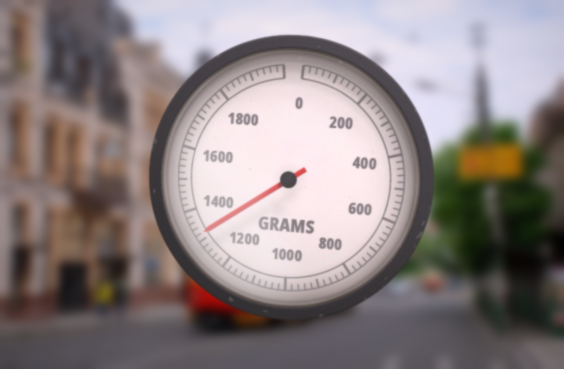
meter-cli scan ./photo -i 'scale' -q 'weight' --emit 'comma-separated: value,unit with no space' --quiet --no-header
1320,g
